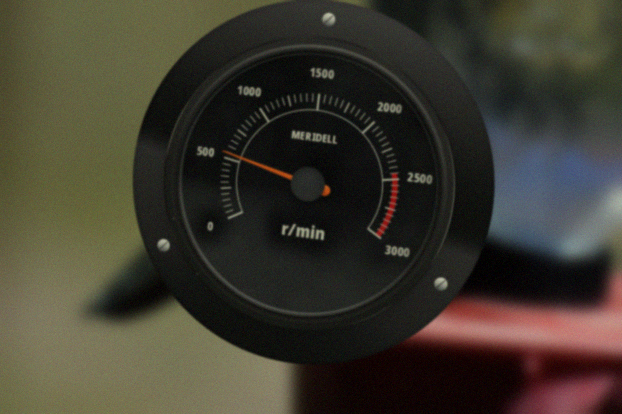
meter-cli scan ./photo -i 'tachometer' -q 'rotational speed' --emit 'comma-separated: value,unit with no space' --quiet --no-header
550,rpm
